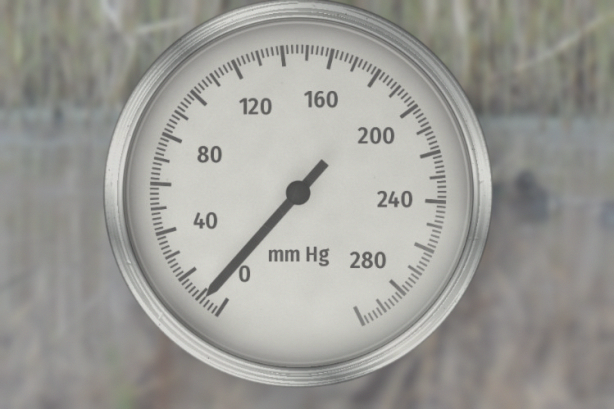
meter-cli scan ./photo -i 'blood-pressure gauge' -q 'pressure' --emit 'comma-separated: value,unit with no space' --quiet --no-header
8,mmHg
